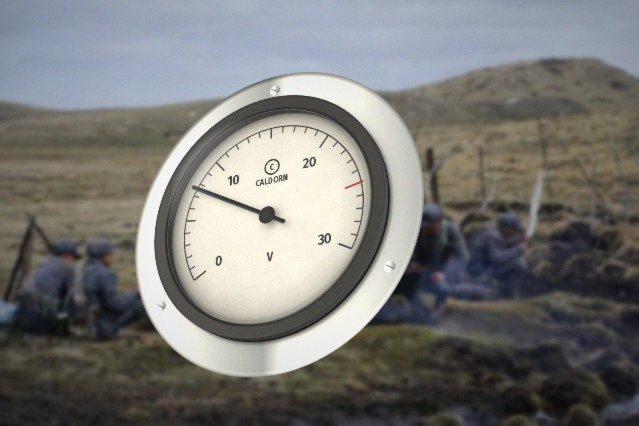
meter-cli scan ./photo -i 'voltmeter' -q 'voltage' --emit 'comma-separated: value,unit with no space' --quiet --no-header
7.5,V
